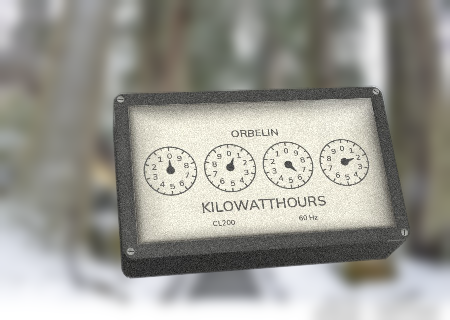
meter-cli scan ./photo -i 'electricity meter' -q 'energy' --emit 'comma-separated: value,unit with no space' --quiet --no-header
62,kWh
